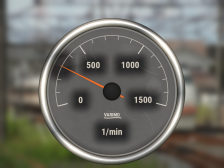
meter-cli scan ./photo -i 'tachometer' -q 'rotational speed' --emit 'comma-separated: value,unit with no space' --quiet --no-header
300,rpm
